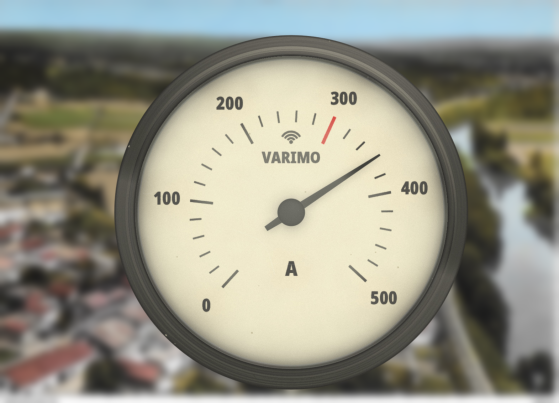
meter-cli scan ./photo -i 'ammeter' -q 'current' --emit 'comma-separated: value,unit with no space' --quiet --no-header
360,A
